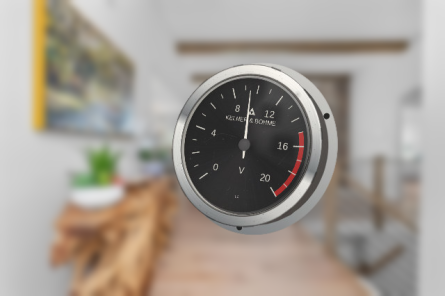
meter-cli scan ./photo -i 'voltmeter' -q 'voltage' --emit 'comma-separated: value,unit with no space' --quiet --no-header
9.5,V
